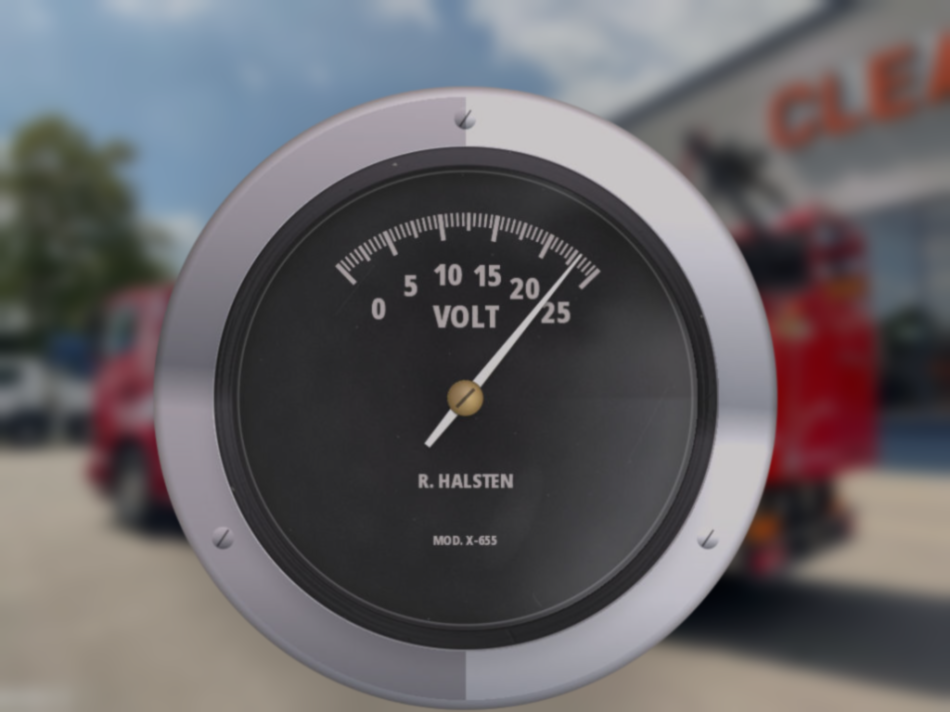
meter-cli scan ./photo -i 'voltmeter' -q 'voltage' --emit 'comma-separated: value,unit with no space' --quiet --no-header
23,V
